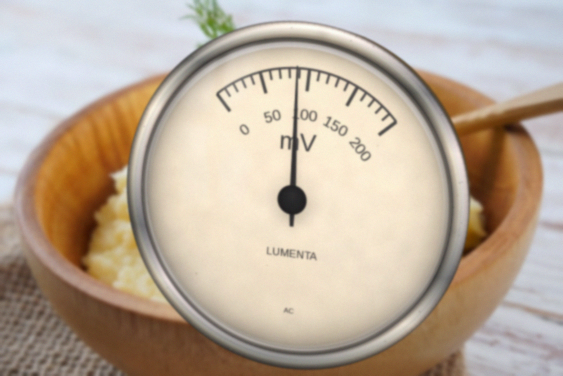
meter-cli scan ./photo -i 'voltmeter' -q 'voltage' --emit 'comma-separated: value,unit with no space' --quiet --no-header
90,mV
